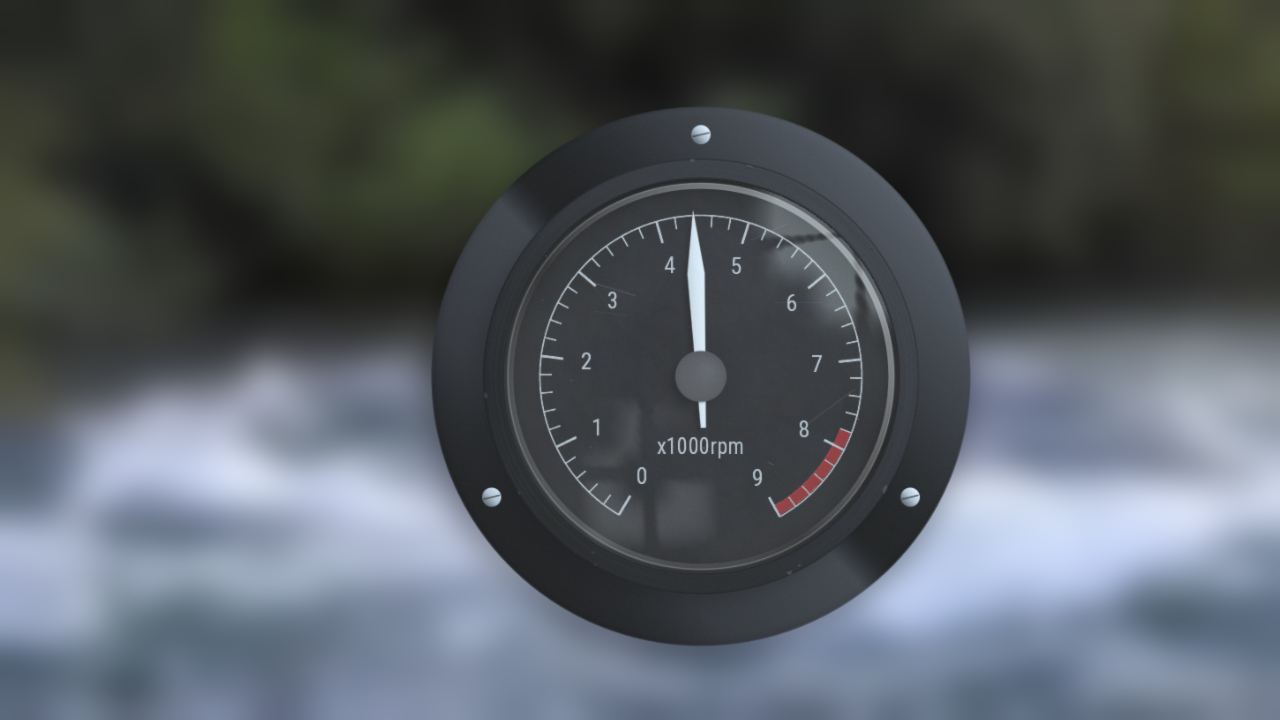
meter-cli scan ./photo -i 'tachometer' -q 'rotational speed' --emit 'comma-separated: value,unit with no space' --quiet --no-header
4400,rpm
